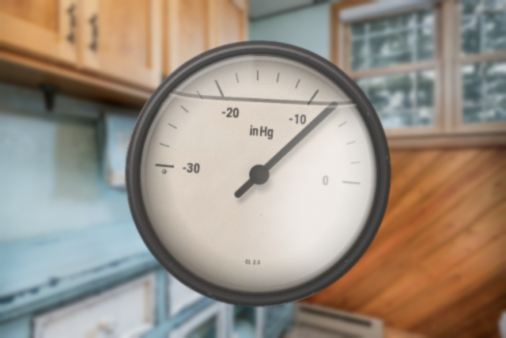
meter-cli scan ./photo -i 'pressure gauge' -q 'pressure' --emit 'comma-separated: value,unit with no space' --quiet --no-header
-8,inHg
